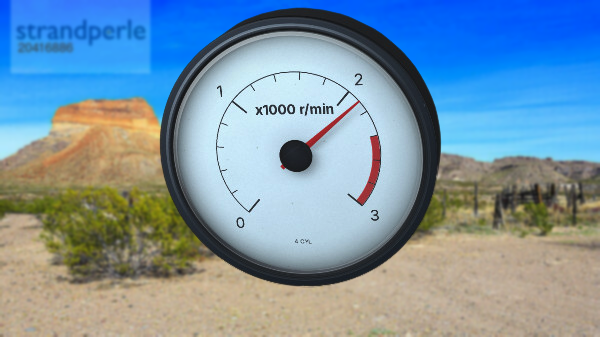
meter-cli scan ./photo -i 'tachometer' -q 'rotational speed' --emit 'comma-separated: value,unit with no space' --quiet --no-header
2100,rpm
